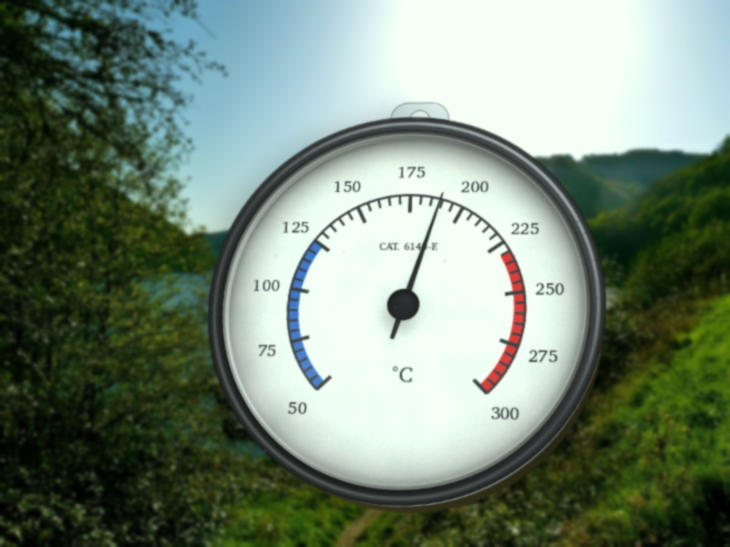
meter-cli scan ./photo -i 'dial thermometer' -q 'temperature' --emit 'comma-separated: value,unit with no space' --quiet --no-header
190,°C
